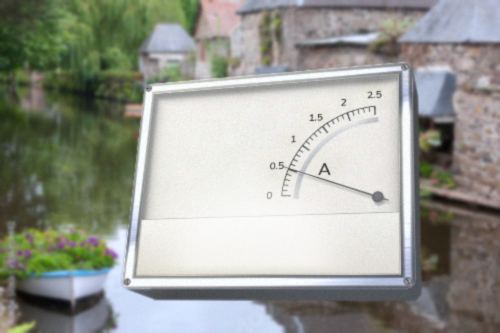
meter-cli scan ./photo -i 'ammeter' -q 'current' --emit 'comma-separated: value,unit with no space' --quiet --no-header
0.5,A
